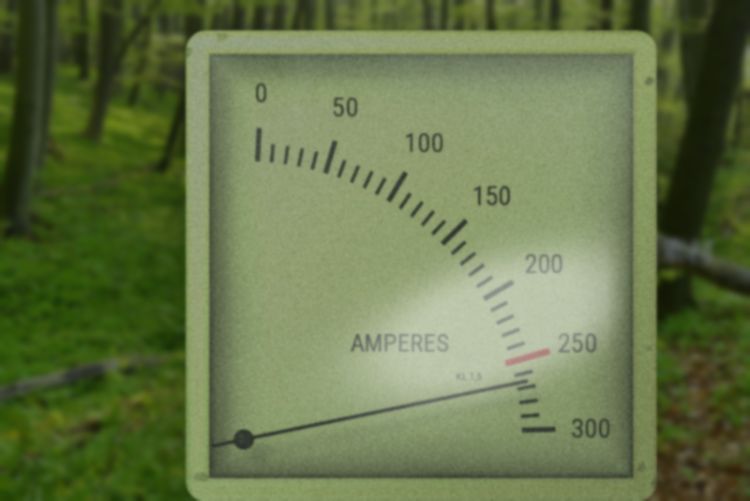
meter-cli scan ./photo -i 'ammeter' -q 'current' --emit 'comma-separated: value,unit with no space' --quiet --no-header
265,A
